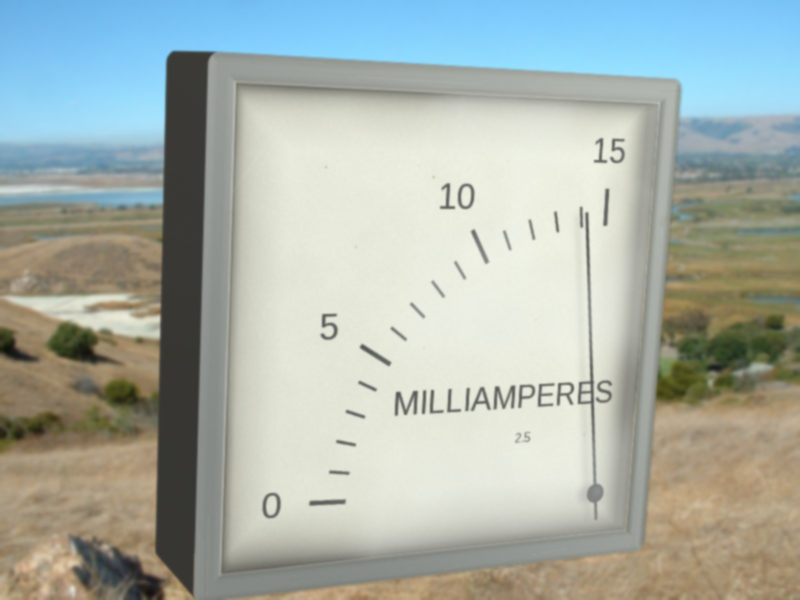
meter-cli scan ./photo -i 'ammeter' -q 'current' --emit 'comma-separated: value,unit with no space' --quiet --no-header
14,mA
